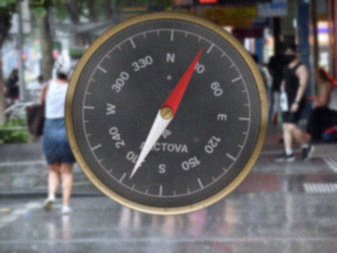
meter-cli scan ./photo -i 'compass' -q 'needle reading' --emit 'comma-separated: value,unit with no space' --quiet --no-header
25,°
